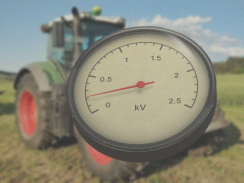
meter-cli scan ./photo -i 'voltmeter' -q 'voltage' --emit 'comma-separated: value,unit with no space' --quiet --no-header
0.2,kV
